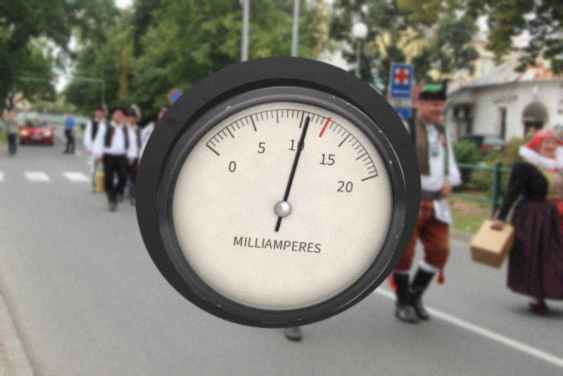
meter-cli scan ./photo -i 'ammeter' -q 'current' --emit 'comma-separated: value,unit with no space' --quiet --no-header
10.5,mA
